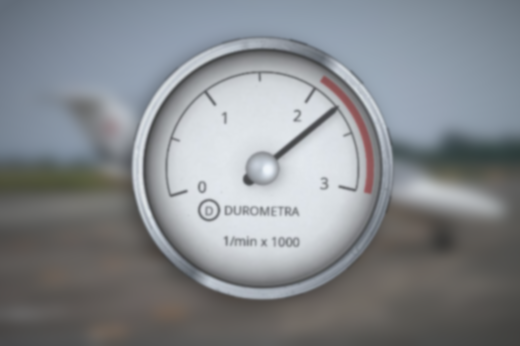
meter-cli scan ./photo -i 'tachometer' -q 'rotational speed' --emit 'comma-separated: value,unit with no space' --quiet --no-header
2250,rpm
